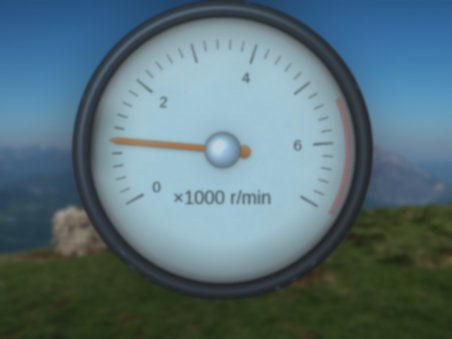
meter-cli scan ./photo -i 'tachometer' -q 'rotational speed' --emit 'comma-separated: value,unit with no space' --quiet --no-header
1000,rpm
